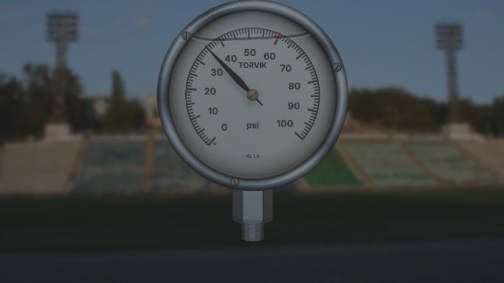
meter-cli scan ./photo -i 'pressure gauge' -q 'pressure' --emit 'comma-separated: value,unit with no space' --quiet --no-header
35,psi
